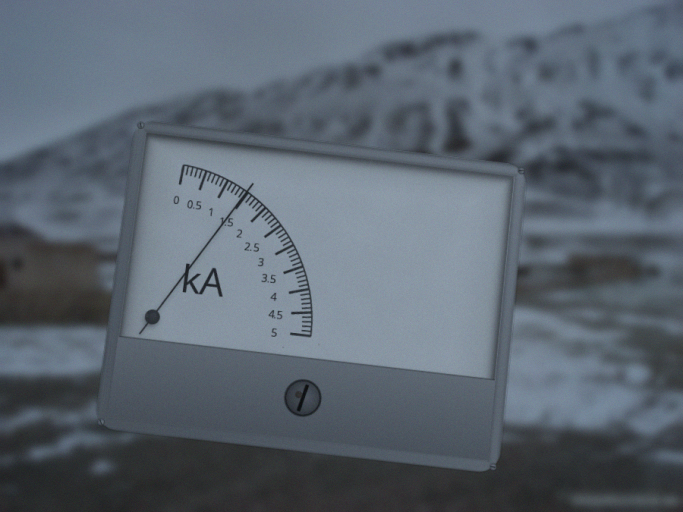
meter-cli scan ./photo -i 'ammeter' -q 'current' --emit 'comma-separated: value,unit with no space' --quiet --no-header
1.5,kA
